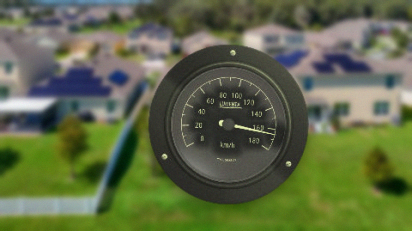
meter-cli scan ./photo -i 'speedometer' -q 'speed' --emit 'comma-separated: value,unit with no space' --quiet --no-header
165,km/h
